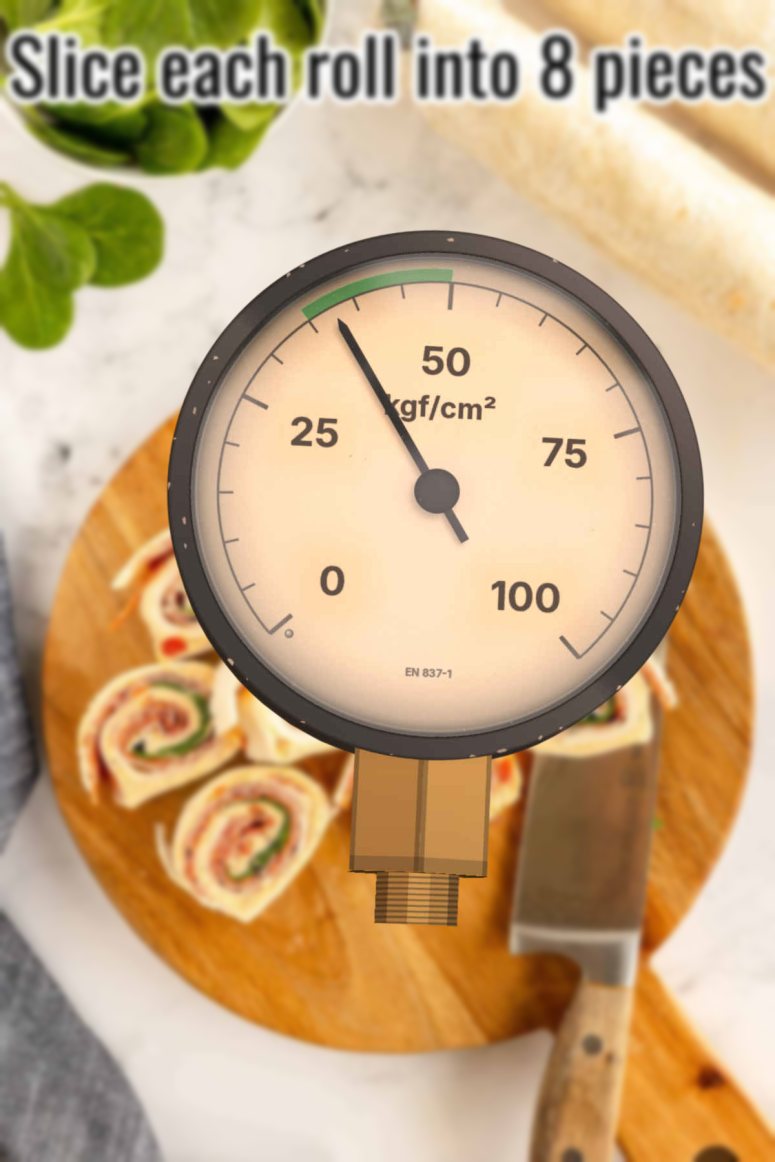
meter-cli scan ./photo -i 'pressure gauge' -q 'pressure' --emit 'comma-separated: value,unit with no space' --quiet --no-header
37.5,kg/cm²
